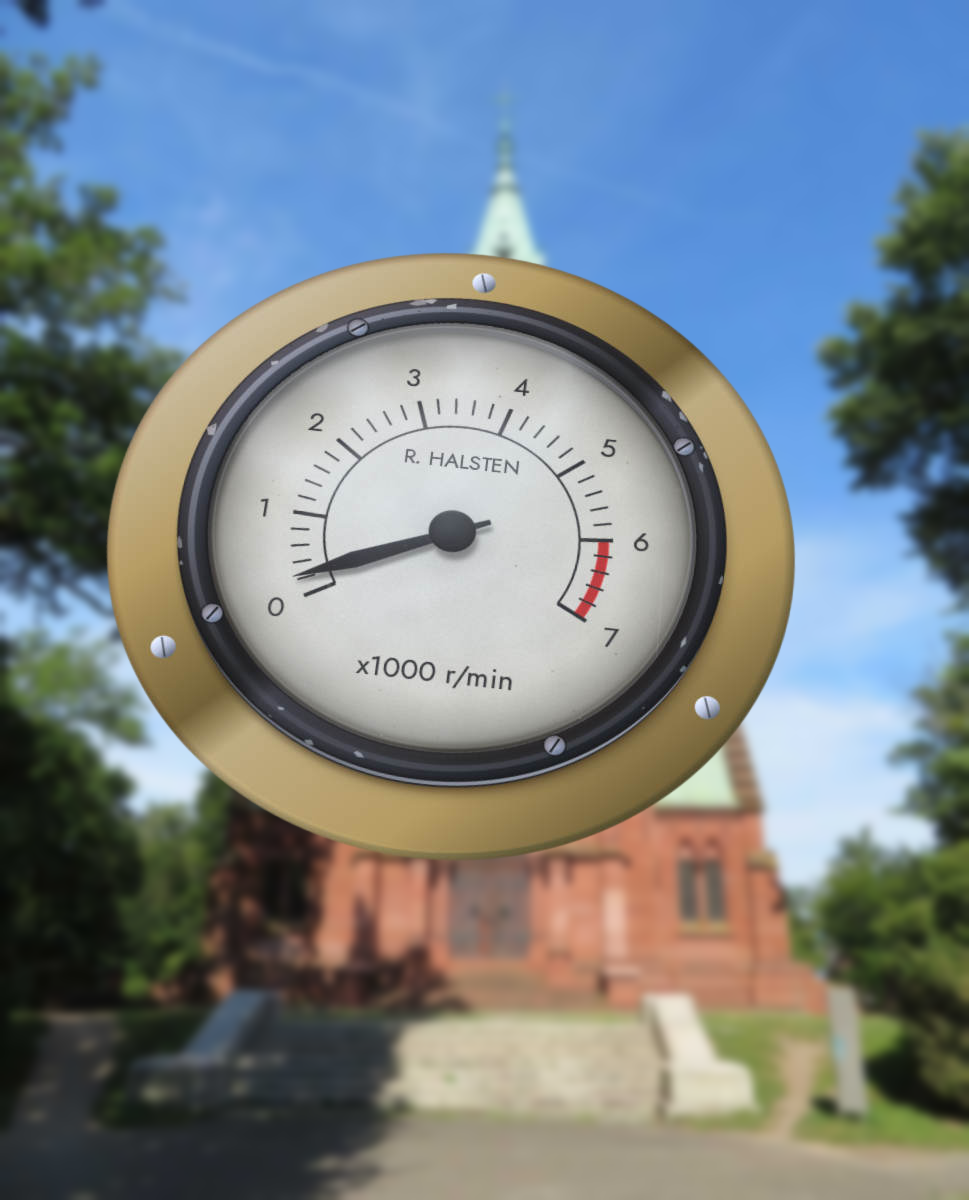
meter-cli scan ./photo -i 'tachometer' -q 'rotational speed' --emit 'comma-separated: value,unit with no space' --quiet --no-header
200,rpm
